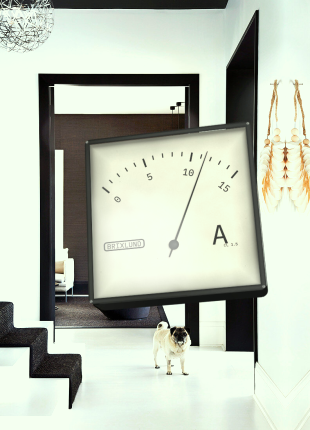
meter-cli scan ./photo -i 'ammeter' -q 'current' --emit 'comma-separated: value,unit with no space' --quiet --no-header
11.5,A
